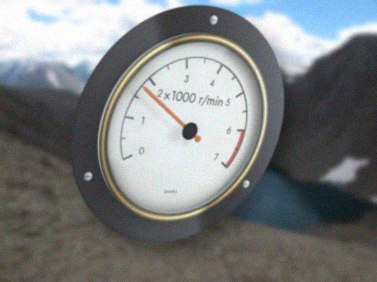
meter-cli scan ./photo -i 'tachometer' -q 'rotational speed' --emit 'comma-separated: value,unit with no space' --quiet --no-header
1750,rpm
